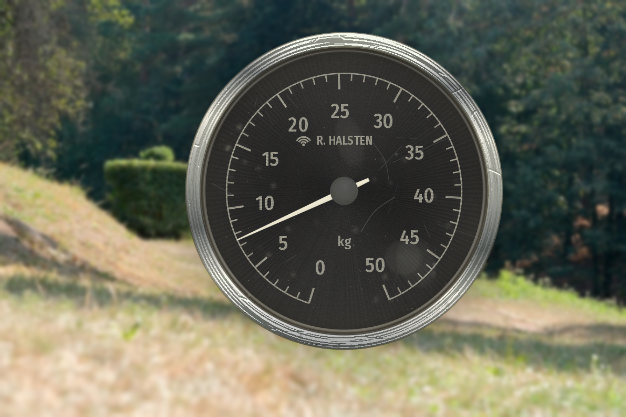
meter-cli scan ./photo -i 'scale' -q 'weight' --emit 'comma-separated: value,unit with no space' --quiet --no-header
7.5,kg
